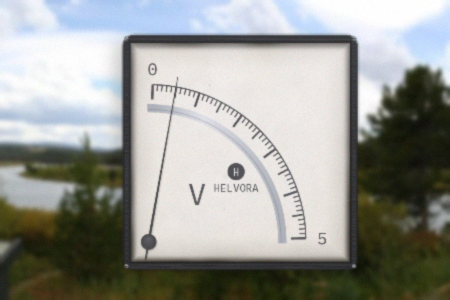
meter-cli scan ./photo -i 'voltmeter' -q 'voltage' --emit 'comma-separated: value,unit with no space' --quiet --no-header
0.5,V
